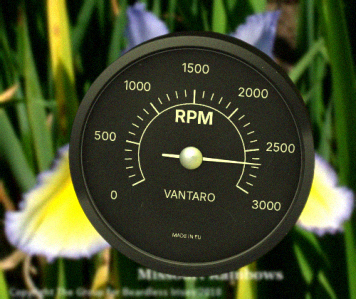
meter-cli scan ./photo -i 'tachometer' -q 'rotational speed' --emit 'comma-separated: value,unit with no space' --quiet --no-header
2650,rpm
